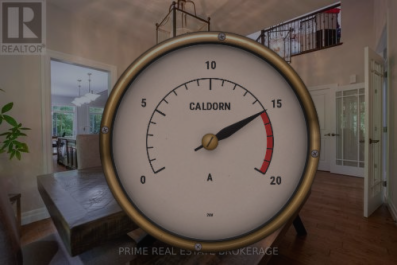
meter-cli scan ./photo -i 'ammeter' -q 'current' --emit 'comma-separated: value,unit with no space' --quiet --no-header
15,A
